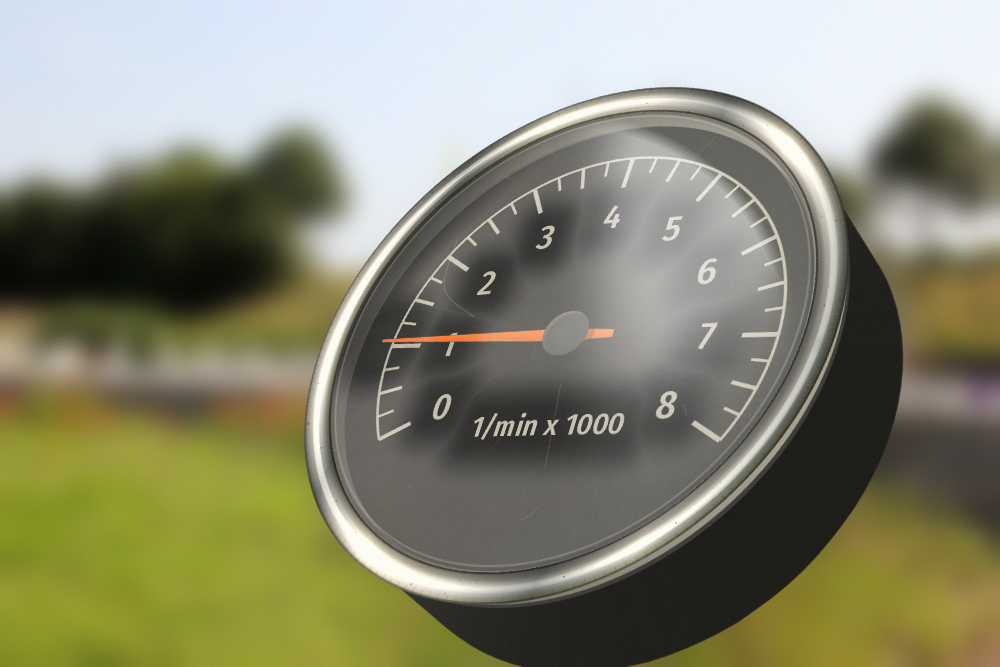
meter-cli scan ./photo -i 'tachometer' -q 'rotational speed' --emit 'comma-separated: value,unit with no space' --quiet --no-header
1000,rpm
